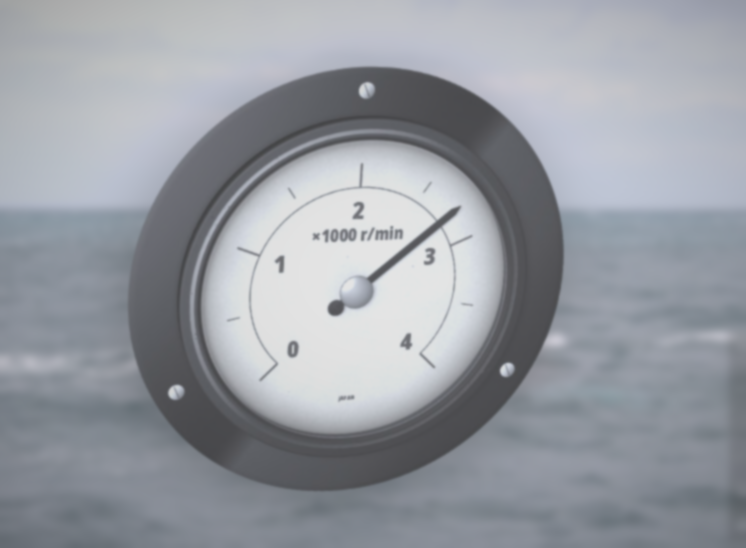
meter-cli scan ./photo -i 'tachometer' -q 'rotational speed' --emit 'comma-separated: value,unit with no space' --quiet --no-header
2750,rpm
